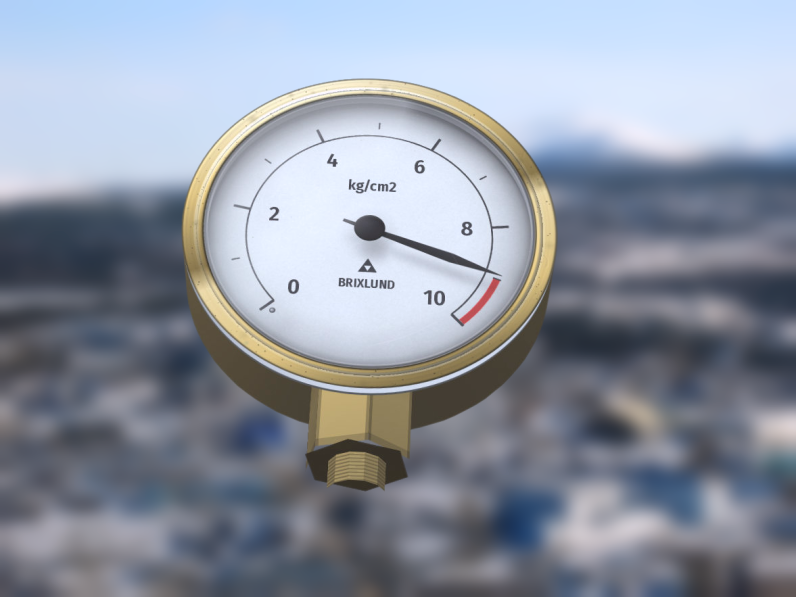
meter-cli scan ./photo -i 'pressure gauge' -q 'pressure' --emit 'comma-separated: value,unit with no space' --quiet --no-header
9,kg/cm²
